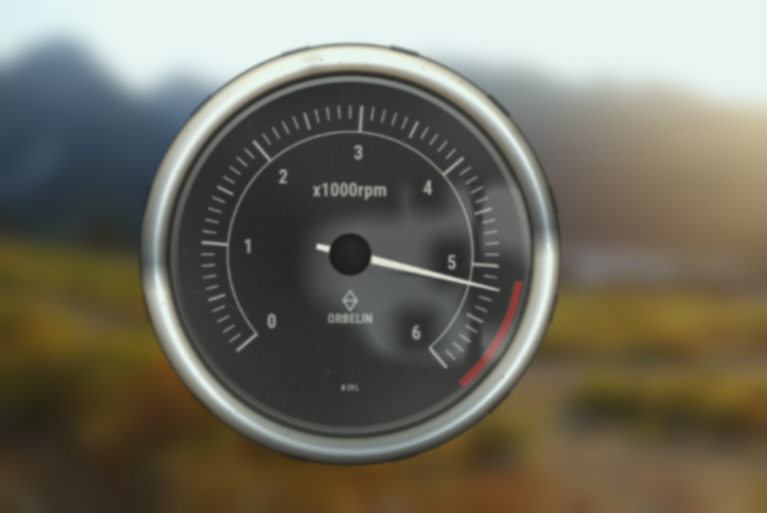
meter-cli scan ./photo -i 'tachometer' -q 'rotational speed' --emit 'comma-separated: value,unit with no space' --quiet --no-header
5200,rpm
